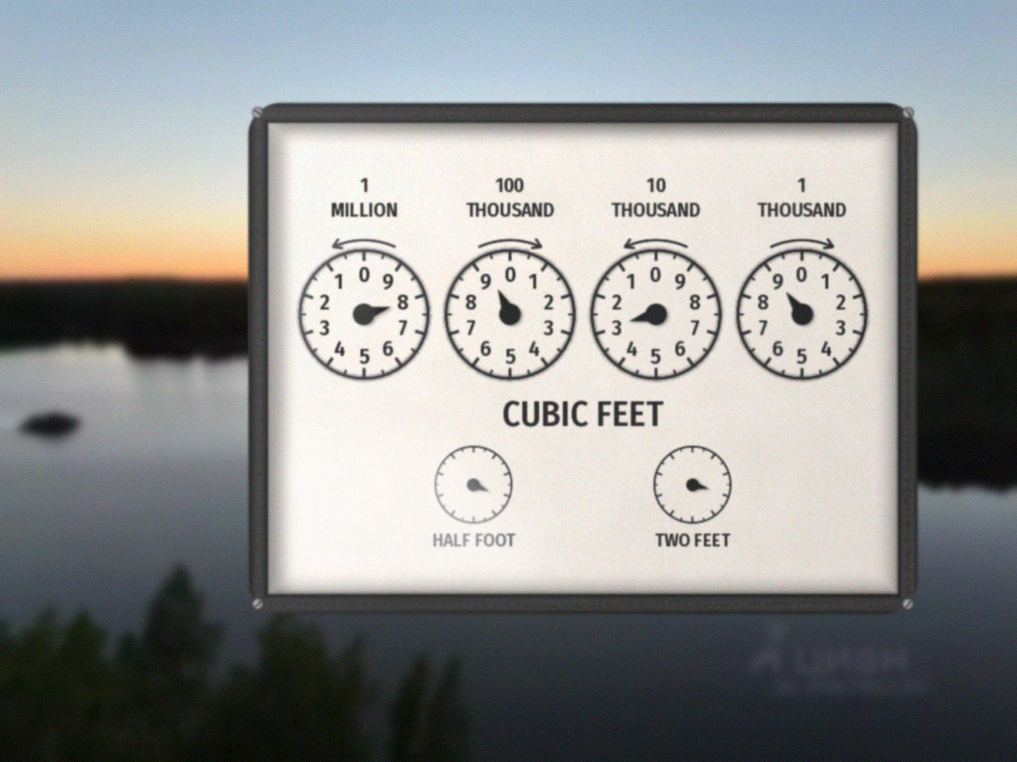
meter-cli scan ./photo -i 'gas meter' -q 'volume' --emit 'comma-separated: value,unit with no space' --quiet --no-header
792900,ft³
